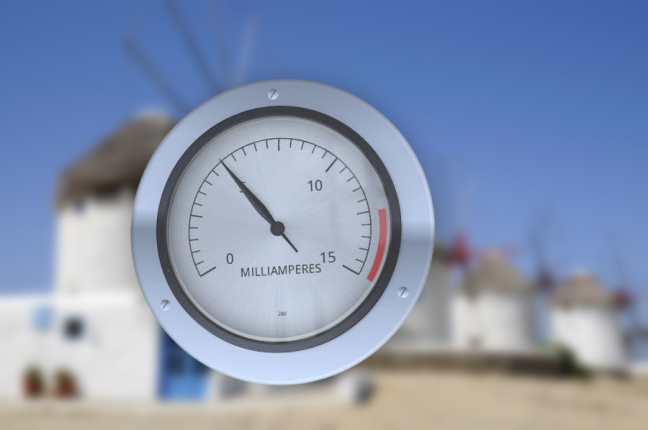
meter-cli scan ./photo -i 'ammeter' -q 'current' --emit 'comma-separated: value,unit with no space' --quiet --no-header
5,mA
